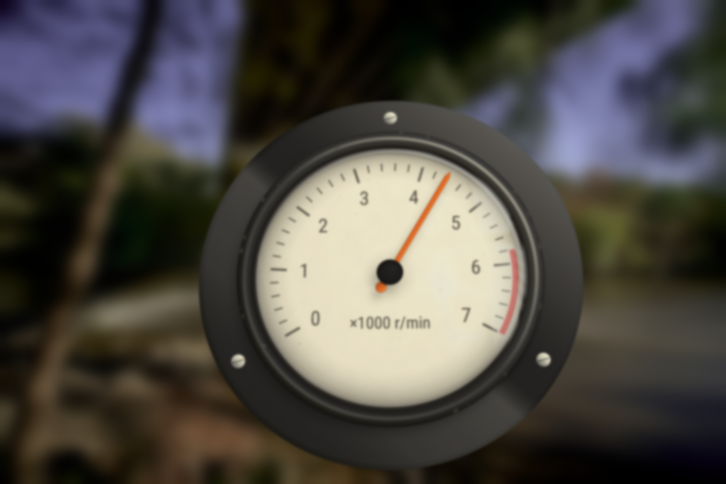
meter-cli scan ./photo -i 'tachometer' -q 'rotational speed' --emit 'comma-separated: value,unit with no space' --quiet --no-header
4400,rpm
